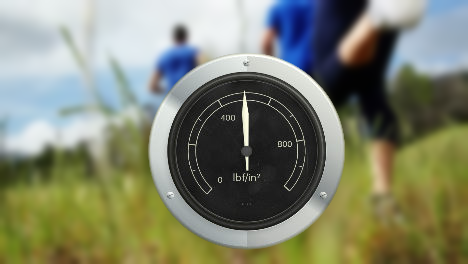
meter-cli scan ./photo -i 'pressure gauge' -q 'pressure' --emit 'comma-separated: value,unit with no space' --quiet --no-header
500,psi
